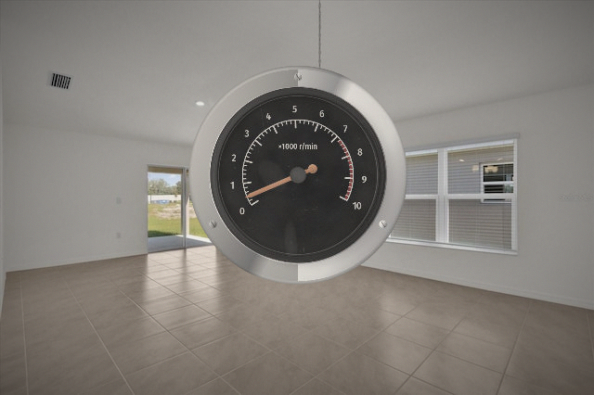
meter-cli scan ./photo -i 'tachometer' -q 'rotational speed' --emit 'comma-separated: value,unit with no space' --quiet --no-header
400,rpm
